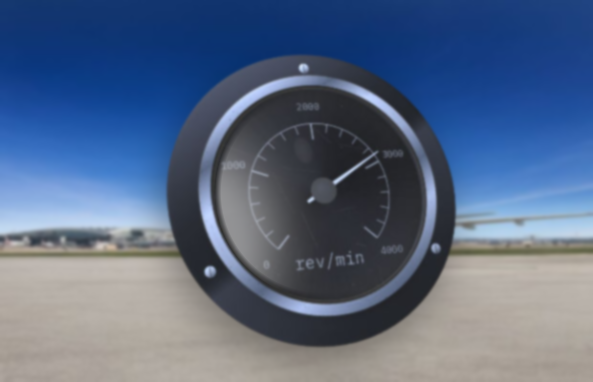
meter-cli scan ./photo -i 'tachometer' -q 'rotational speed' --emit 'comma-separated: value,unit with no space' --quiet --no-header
2900,rpm
